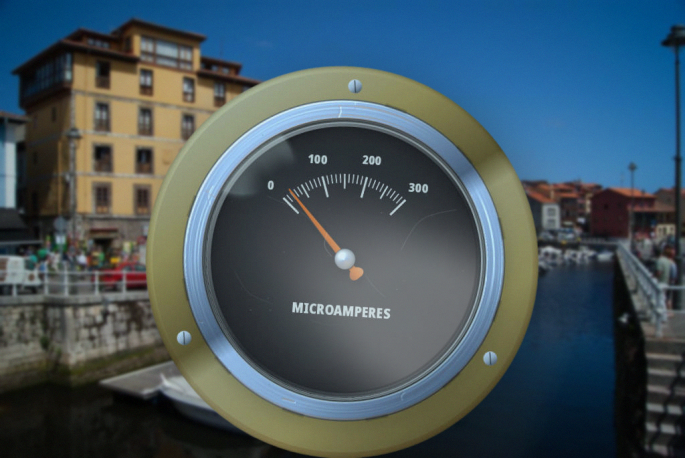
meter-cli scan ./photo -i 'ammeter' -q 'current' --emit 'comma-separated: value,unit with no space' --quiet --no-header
20,µA
